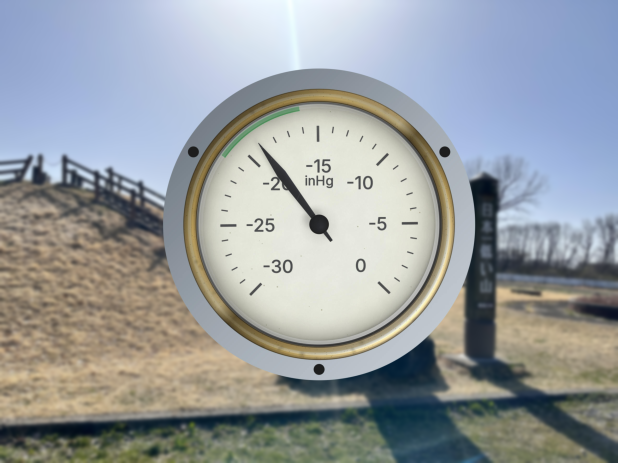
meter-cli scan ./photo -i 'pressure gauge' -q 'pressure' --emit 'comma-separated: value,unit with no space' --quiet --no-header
-19,inHg
